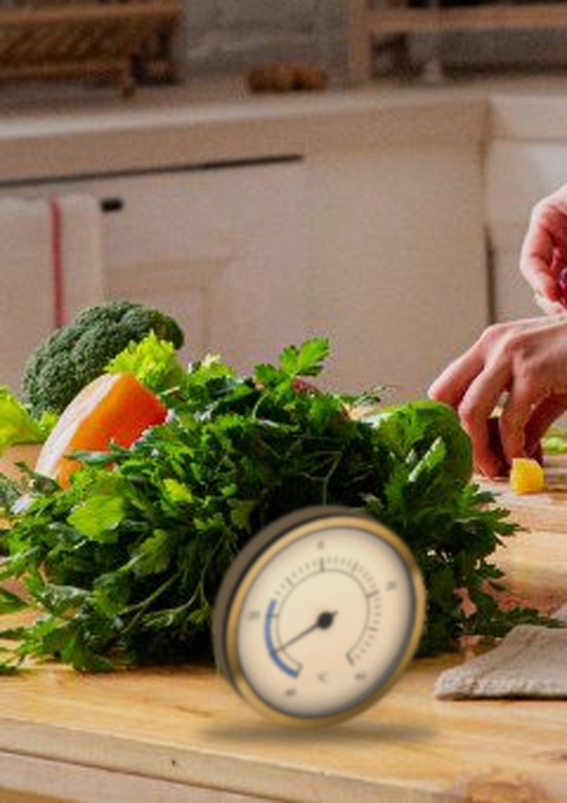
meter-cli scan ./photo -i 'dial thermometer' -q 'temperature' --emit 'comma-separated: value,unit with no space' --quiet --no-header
-30,°C
